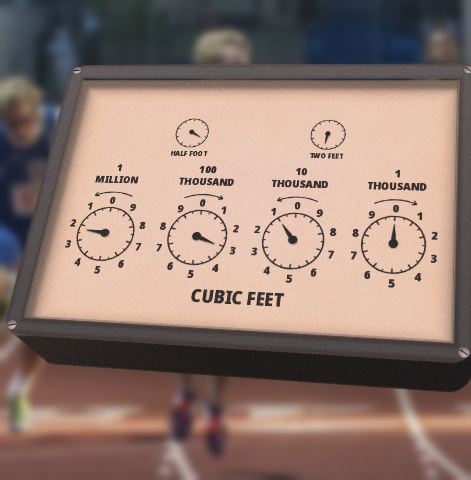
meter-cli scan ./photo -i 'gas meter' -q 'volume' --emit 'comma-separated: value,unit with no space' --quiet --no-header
231000,ft³
